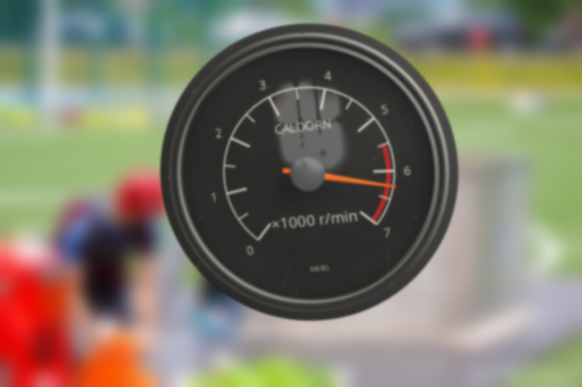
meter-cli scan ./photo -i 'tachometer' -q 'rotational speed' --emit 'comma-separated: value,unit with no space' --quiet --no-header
6250,rpm
